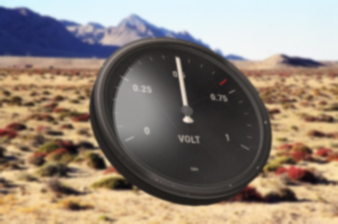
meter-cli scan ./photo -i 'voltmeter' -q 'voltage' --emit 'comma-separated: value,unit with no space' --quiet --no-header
0.5,V
